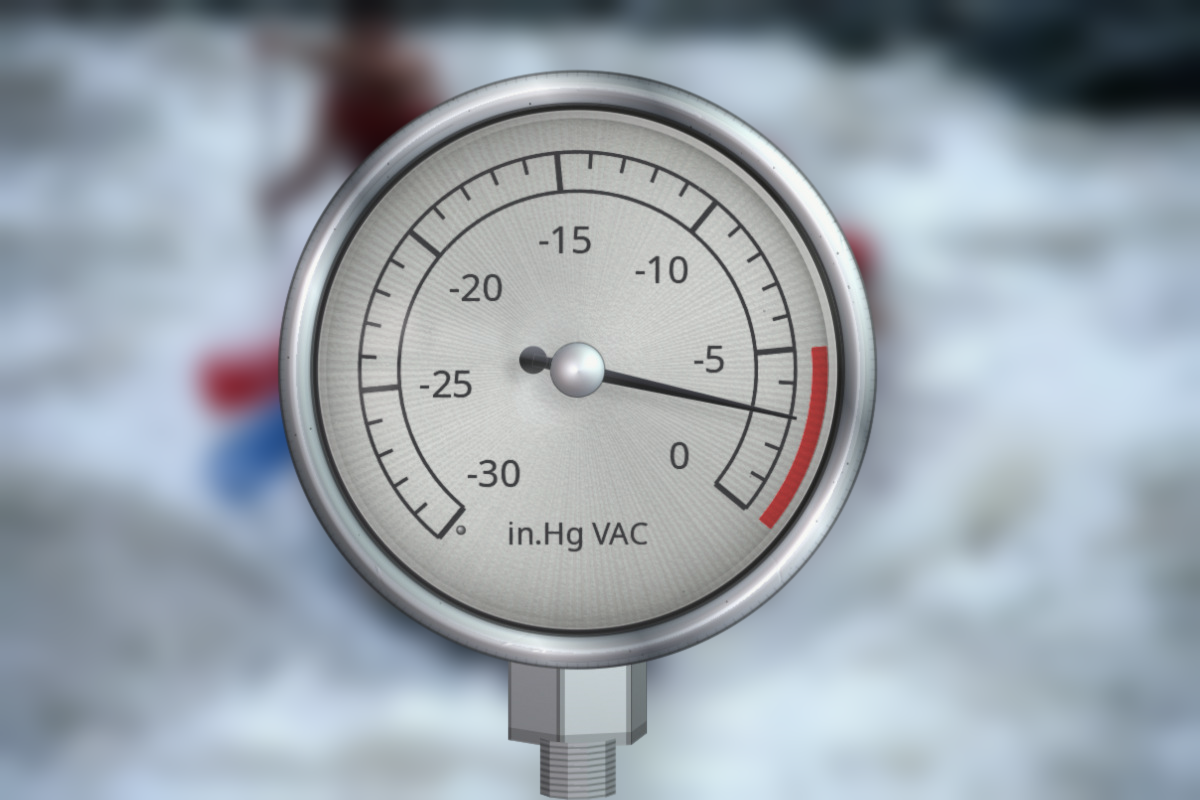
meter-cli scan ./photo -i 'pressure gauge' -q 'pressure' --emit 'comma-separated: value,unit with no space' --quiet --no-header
-3,inHg
